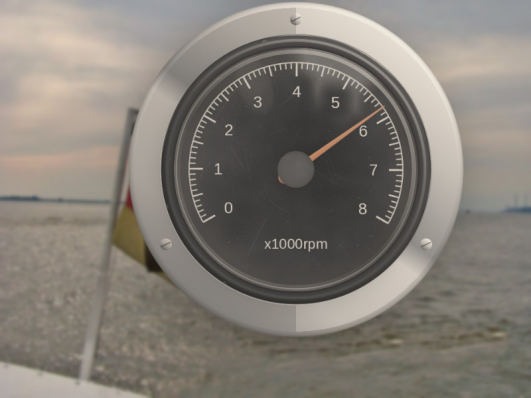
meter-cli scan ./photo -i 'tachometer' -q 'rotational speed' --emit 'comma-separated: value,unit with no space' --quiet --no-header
5800,rpm
